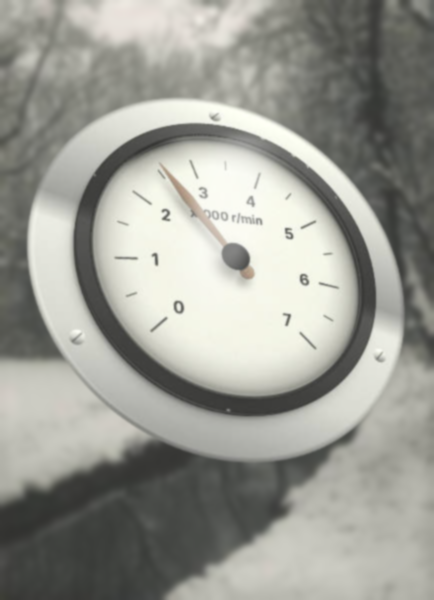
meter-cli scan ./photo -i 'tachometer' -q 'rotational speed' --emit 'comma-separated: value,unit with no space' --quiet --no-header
2500,rpm
